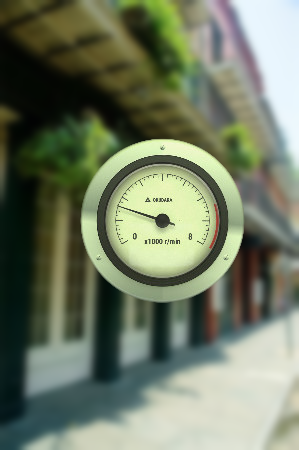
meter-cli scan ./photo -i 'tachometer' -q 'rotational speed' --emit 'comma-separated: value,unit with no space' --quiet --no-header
1600,rpm
